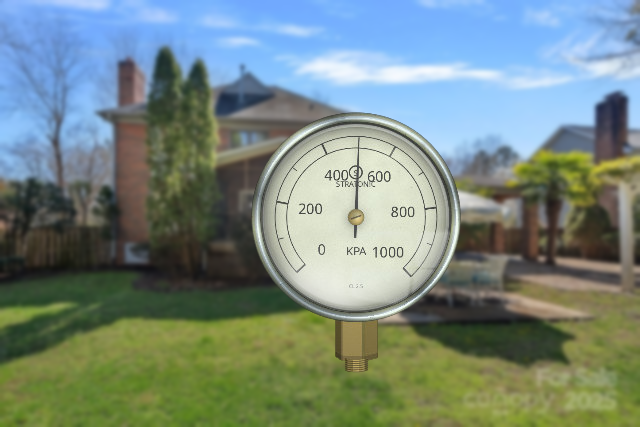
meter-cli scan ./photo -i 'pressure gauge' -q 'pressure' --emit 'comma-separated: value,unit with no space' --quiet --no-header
500,kPa
